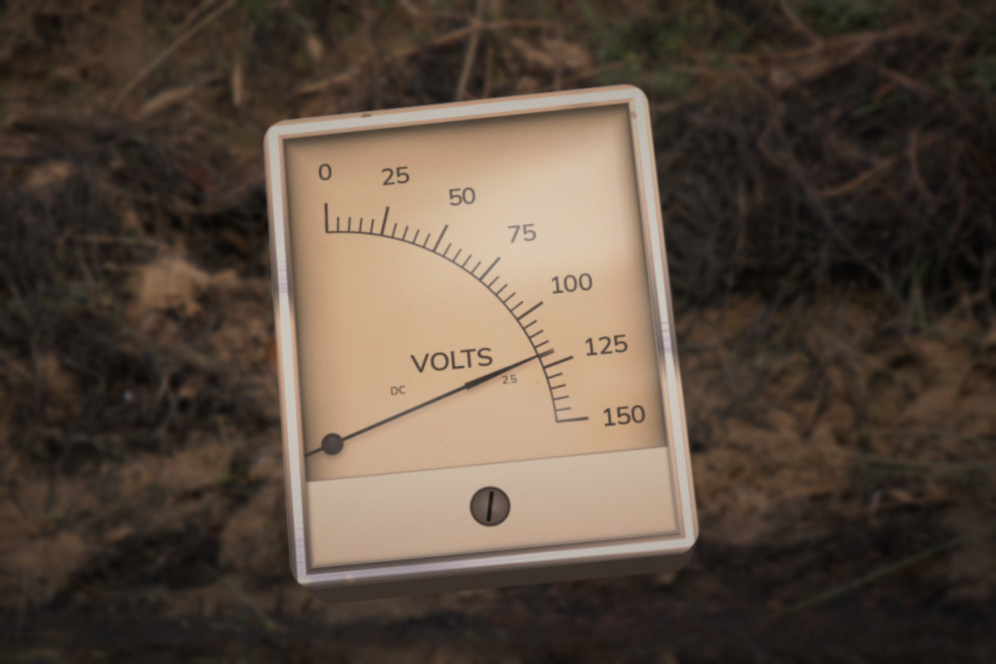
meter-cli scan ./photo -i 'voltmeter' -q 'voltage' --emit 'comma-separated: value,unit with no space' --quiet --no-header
120,V
